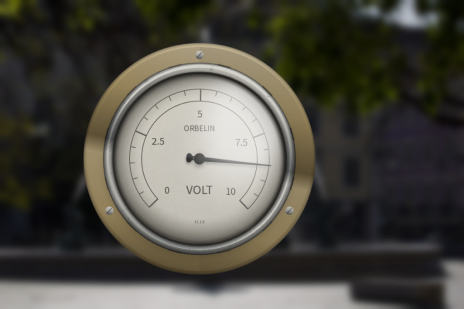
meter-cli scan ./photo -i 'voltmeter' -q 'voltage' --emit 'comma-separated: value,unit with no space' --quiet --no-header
8.5,V
